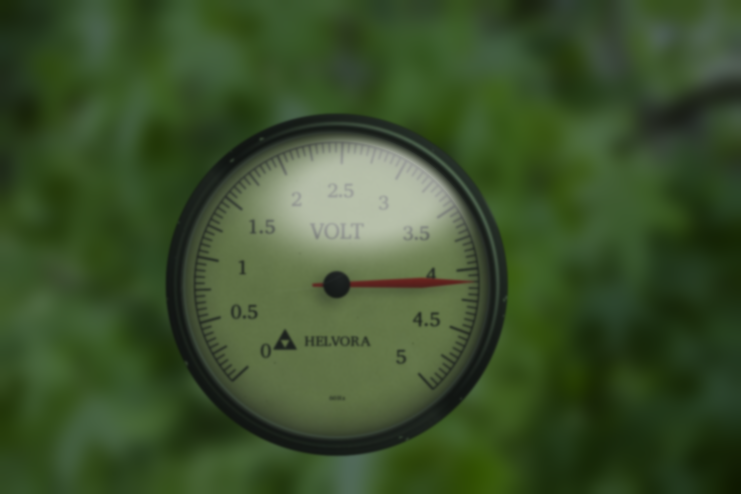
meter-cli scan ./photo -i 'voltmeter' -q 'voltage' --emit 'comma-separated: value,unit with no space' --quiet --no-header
4.1,V
